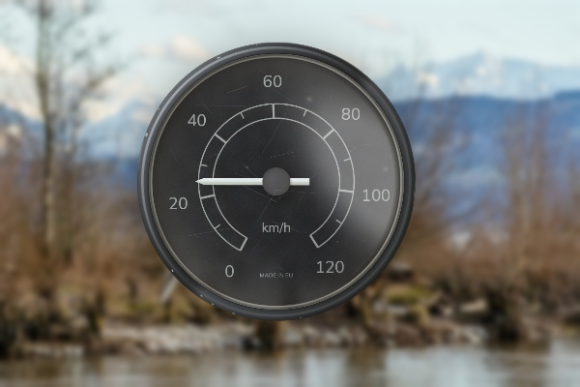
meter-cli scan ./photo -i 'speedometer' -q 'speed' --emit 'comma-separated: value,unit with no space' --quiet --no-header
25,km/h
